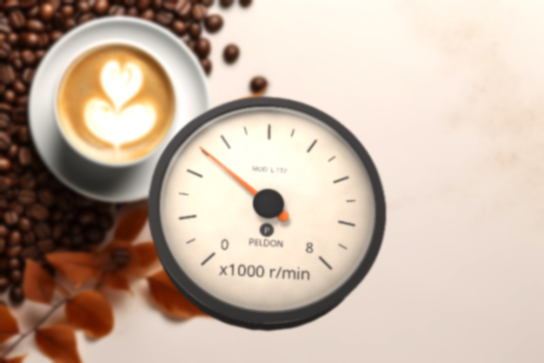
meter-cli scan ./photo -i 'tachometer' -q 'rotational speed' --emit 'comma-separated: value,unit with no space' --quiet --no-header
2500,rpm
